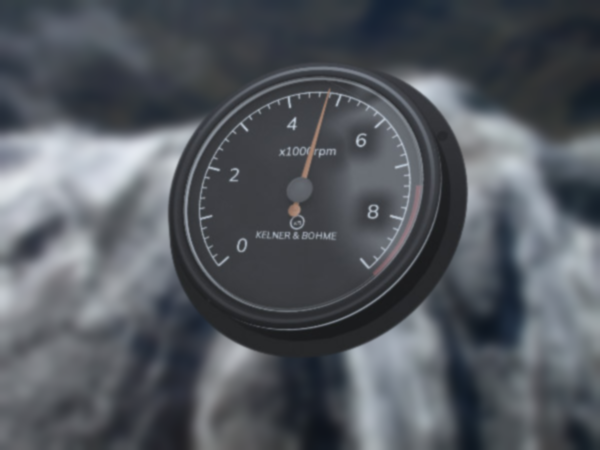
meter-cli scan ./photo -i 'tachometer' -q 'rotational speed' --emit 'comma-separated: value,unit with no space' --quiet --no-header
4800,rpm
